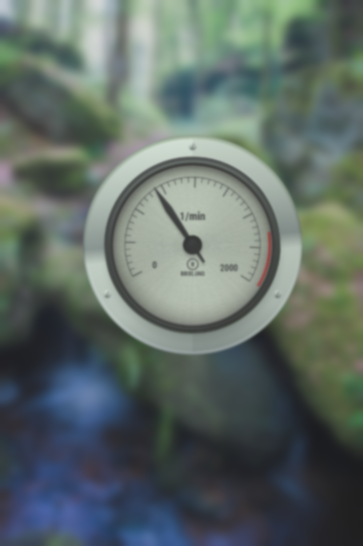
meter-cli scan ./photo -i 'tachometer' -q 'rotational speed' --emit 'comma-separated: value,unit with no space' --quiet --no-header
700,rpm
